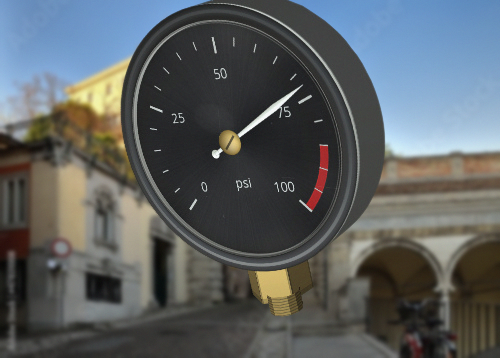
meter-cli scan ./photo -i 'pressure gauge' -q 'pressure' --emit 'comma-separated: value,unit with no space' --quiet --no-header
72.5,psi
